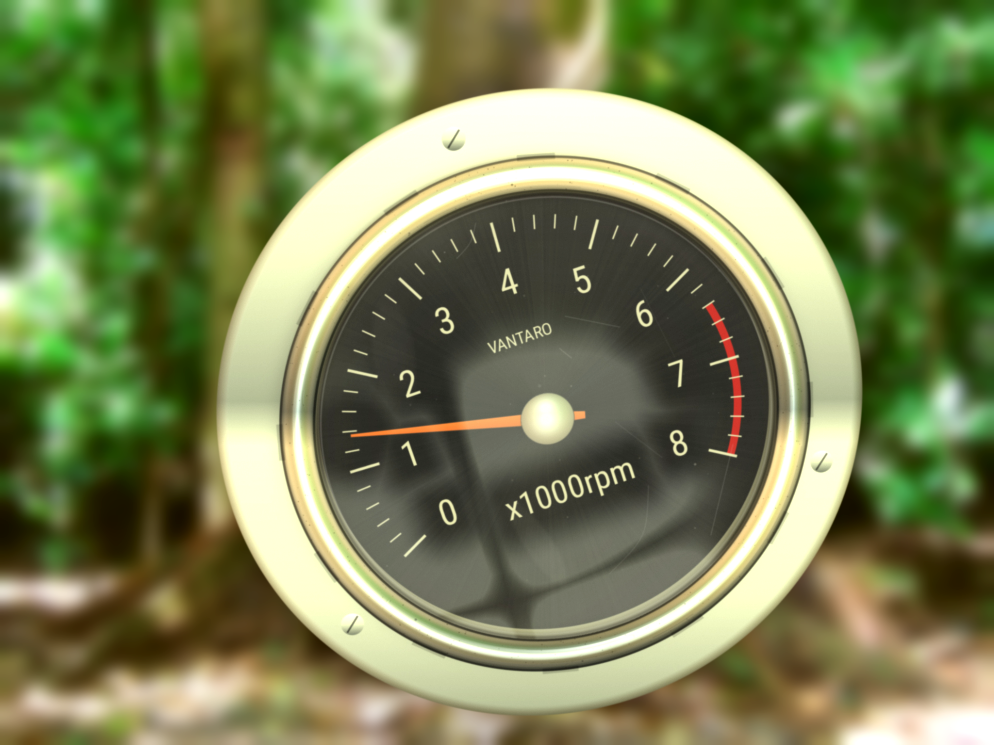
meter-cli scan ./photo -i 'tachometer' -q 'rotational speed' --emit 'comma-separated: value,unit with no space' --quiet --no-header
1400,rpm
